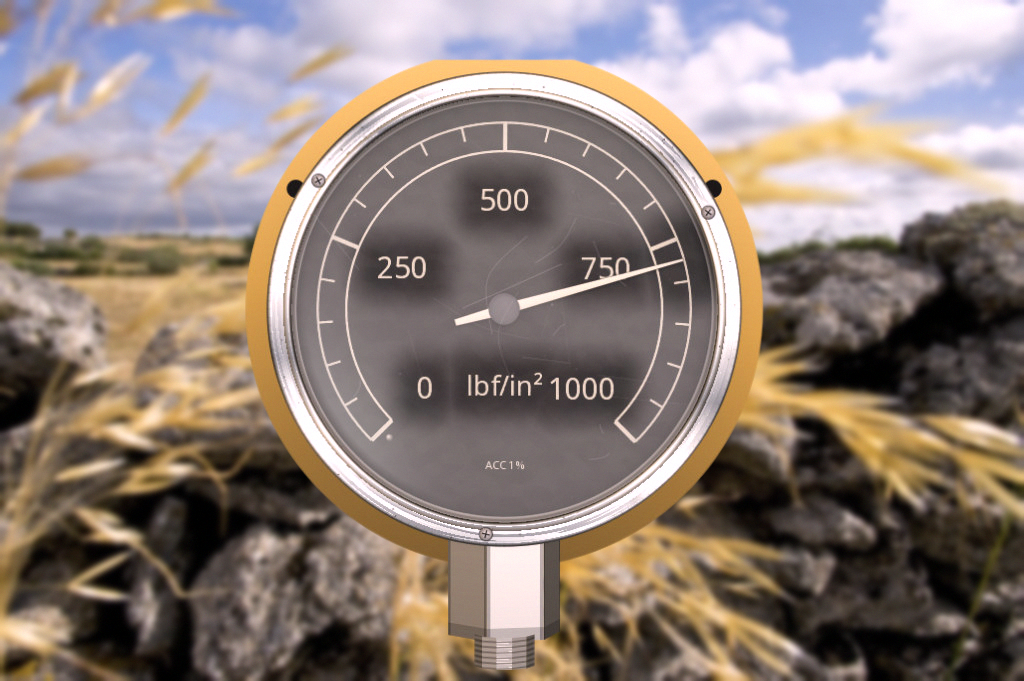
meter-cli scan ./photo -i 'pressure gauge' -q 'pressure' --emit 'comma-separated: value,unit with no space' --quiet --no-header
775,psi
